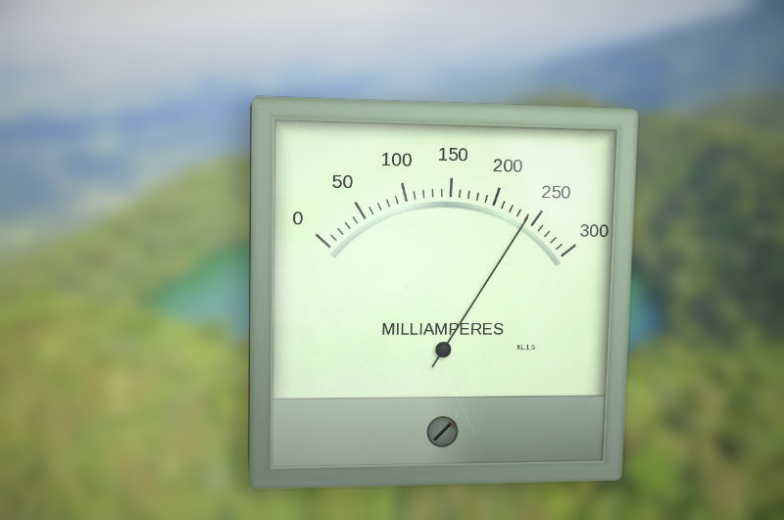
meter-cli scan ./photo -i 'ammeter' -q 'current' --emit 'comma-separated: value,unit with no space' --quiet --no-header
240,mA
